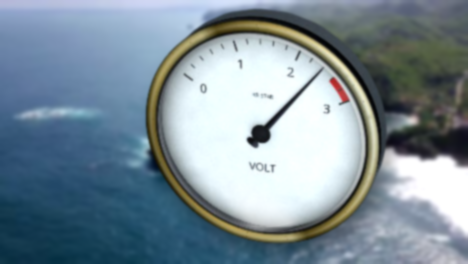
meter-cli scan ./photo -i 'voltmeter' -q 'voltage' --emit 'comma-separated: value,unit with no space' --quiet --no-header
2.4,V
